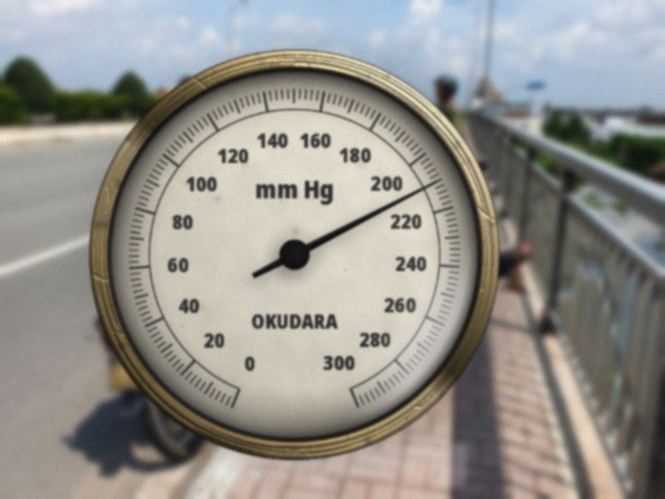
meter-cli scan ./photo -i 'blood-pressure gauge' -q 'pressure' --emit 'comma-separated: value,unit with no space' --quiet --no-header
210,mmHg
